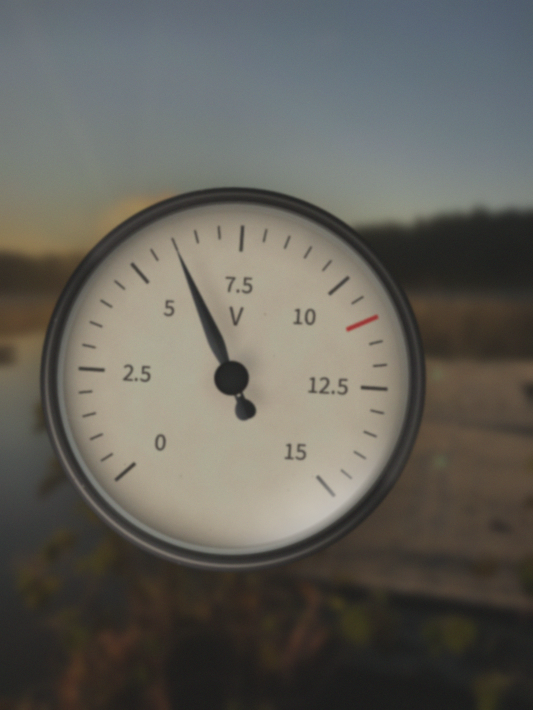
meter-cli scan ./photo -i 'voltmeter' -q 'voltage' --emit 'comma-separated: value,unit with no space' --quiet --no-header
6,V
